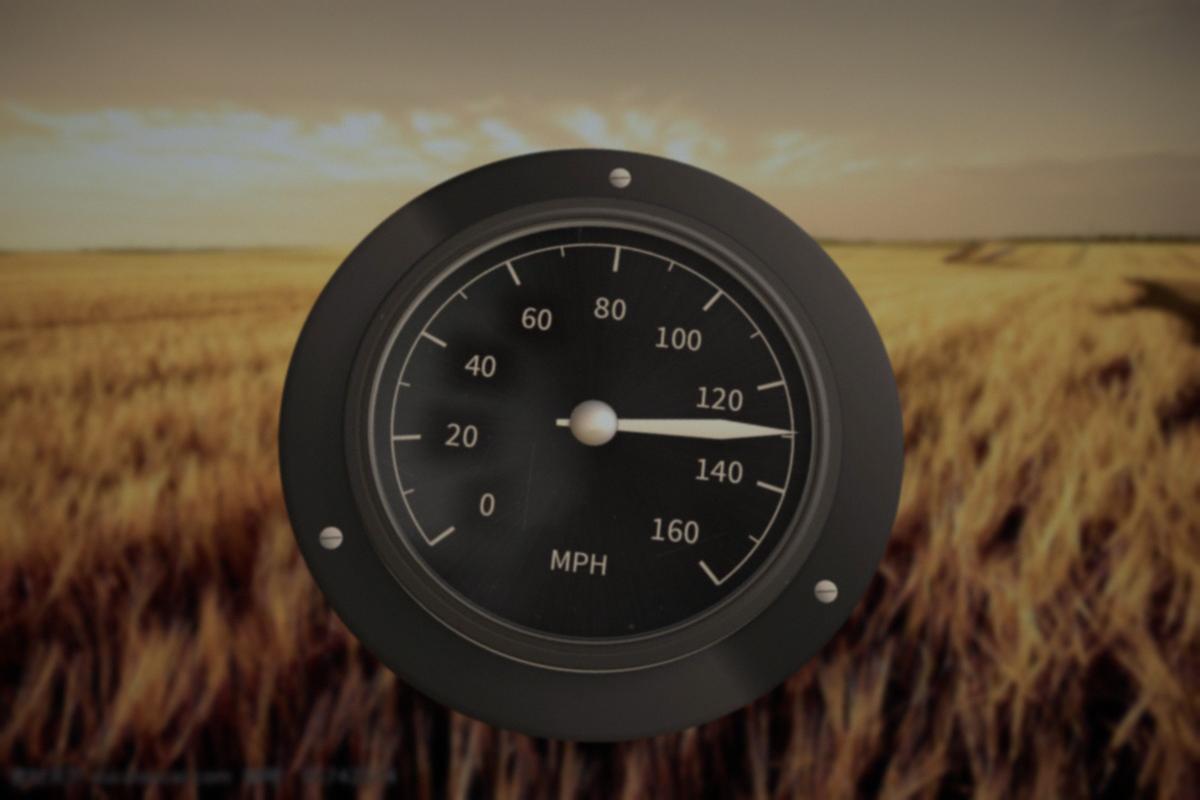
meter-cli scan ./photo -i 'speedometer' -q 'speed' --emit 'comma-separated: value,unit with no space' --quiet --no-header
130,mph
